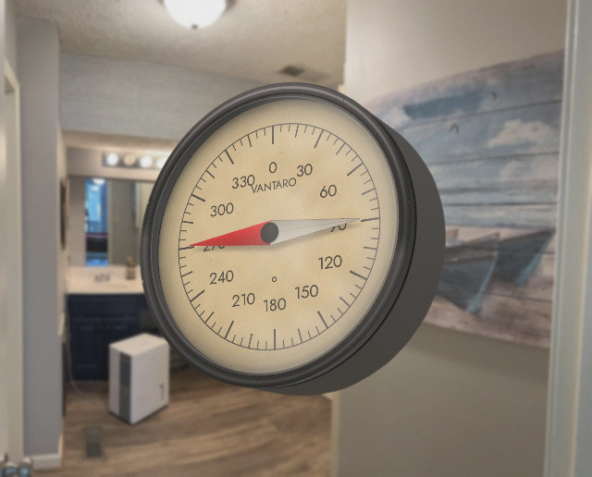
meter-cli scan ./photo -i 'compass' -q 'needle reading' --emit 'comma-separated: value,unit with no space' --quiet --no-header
270,°
